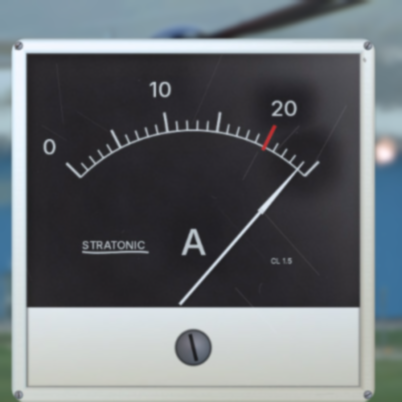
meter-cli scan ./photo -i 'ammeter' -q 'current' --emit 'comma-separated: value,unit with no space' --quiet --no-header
24,A
